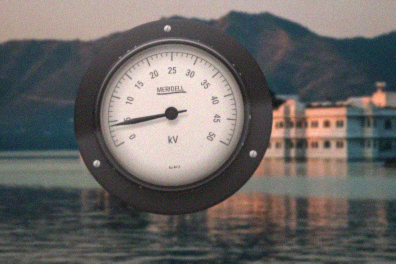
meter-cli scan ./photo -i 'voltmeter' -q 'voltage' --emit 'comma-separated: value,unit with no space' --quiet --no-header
4,kV
